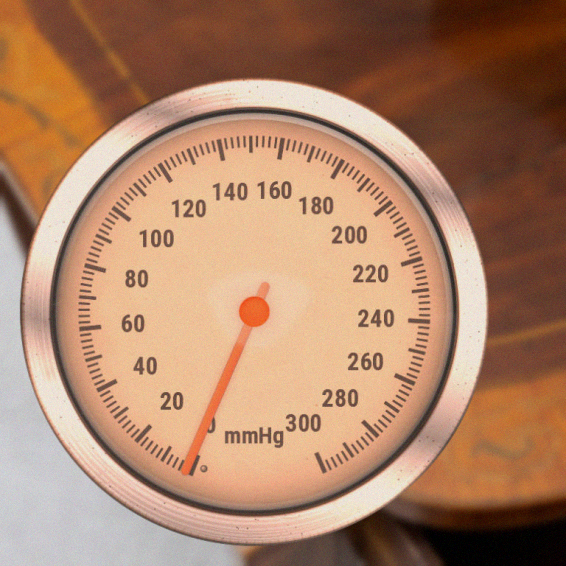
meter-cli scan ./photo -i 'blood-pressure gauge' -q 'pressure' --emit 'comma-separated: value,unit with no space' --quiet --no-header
2,mmHg
